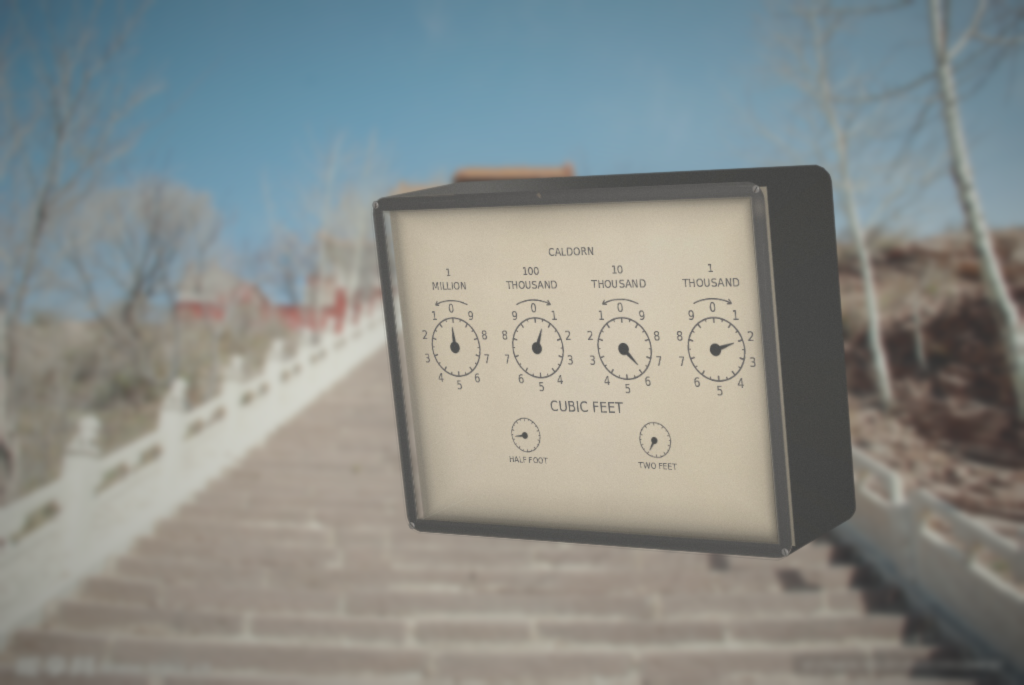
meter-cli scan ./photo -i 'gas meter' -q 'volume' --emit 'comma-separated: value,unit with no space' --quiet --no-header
6200,ft³
